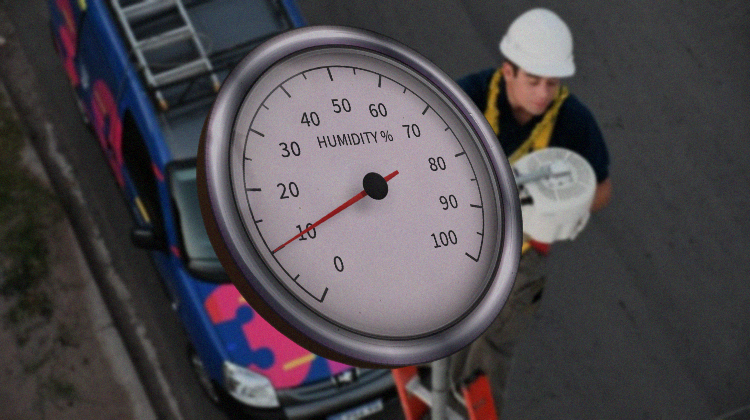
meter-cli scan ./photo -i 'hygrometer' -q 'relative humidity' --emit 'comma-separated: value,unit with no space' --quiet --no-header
10,%
